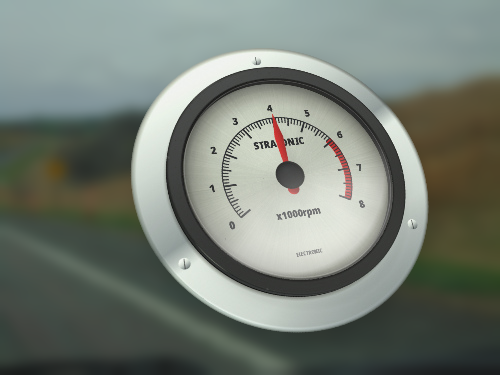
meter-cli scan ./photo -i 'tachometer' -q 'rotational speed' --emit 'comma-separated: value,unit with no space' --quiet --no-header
4000,rpm
